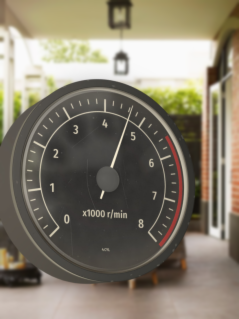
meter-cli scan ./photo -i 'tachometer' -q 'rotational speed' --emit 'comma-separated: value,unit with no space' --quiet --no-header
4600,rpm
